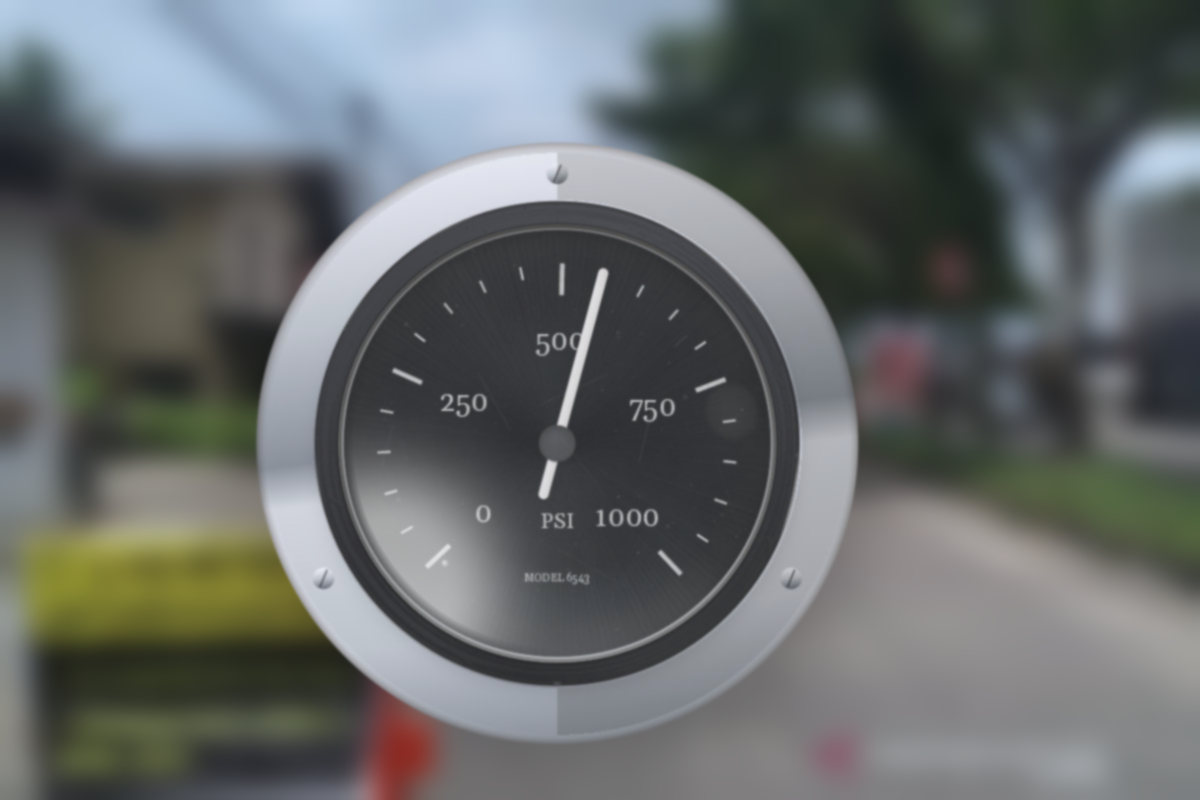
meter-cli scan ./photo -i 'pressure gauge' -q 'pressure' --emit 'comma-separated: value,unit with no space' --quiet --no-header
550,psi
